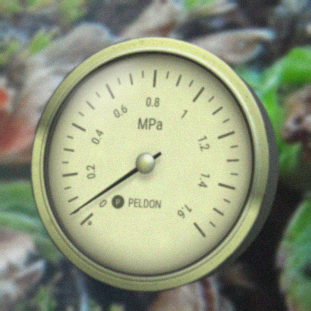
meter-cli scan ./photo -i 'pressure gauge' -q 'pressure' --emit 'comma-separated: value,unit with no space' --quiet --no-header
0.05,MPa
